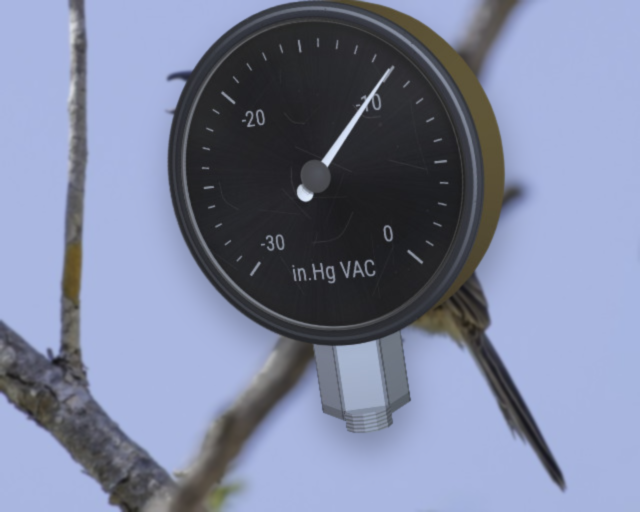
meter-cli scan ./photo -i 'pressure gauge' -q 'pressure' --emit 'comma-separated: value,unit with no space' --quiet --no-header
-10,inHg
